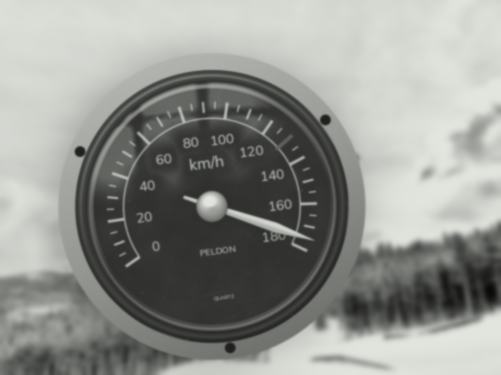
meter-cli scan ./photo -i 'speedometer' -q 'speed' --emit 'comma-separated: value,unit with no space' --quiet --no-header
175,km/h
